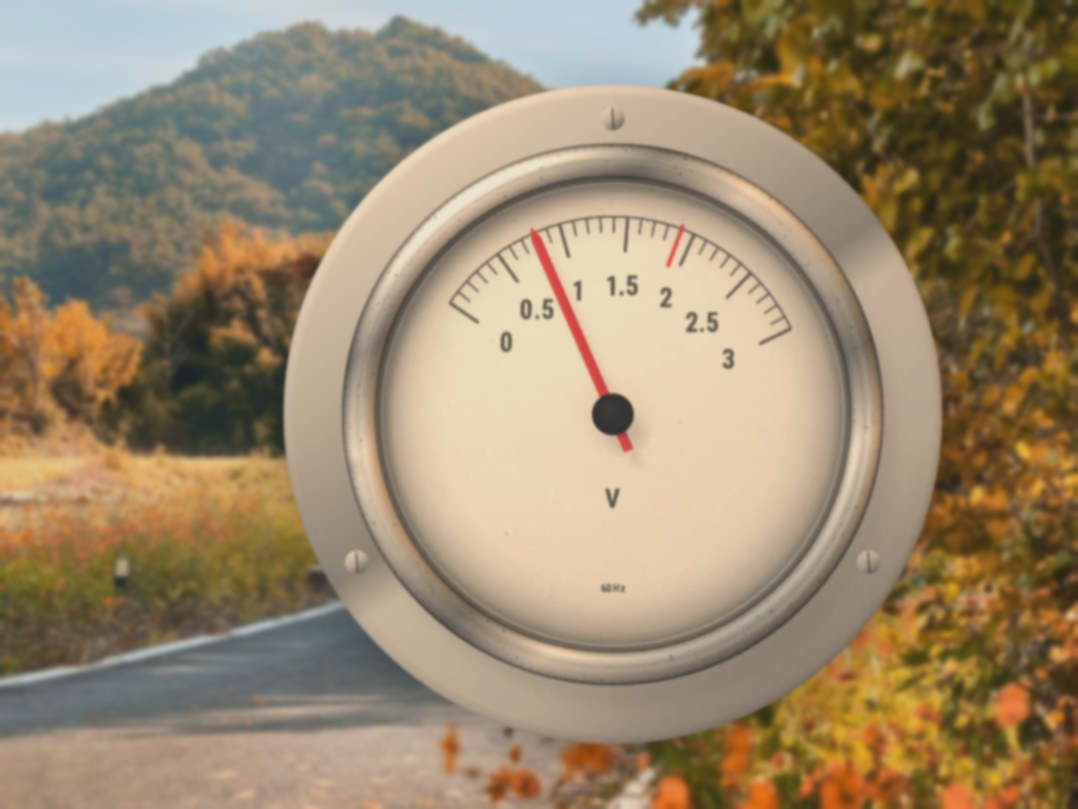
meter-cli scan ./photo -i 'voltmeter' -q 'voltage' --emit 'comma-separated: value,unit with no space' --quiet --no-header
0.8,V
